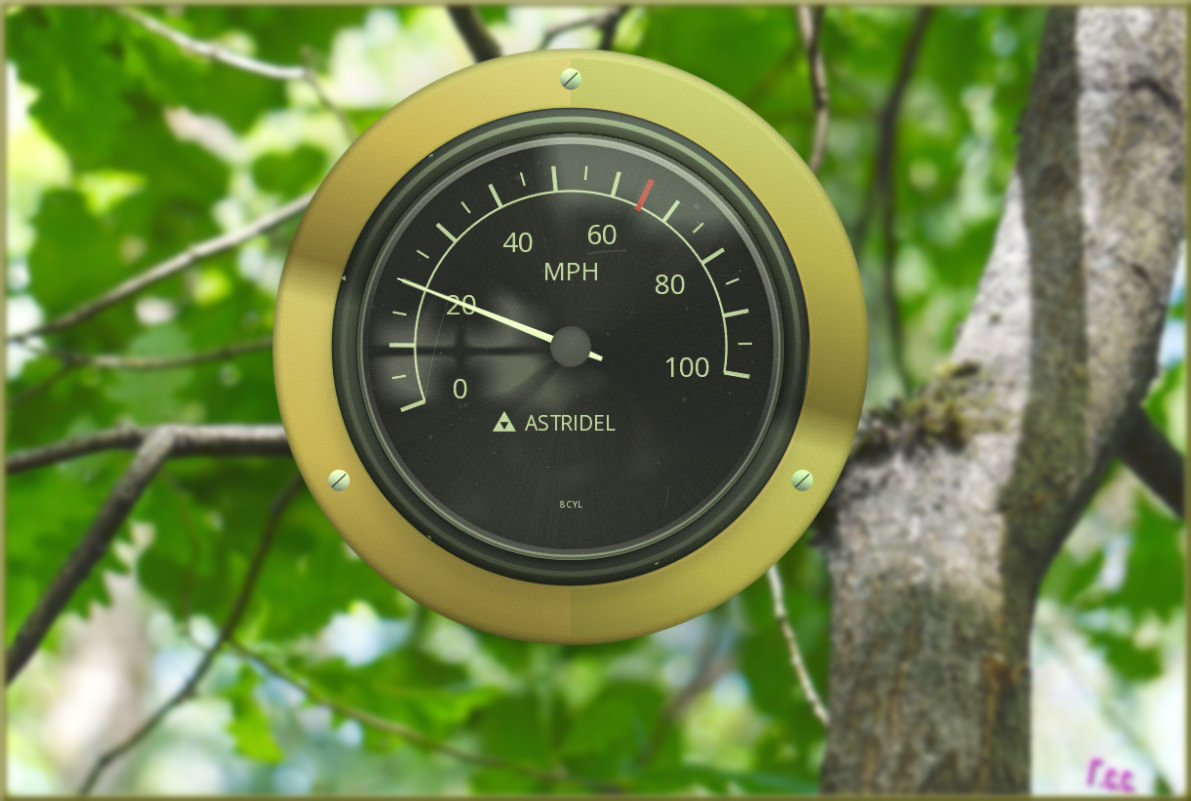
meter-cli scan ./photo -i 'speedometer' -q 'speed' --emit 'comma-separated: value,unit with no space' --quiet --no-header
20,mph
